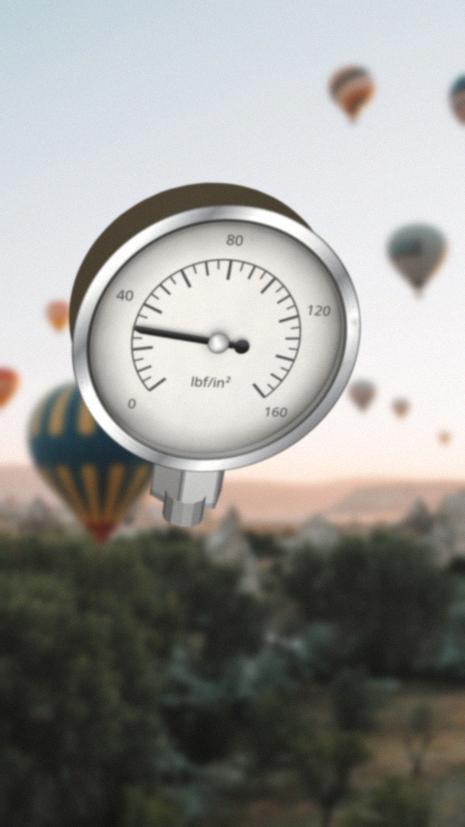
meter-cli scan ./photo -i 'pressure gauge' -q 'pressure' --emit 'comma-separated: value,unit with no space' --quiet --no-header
30,psi
